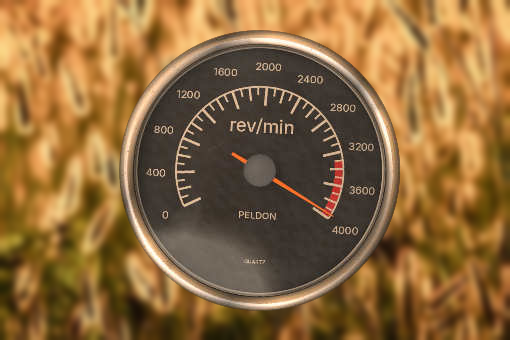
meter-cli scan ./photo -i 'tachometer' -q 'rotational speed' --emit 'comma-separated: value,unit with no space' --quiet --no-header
3950,rpm
